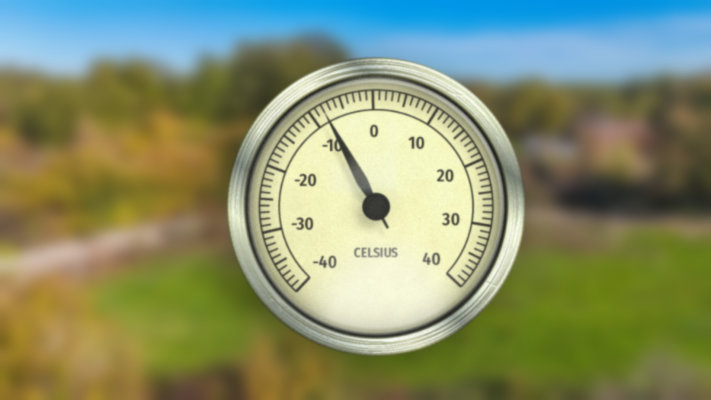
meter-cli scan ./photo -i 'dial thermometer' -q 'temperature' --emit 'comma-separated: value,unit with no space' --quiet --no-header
-8,°C
